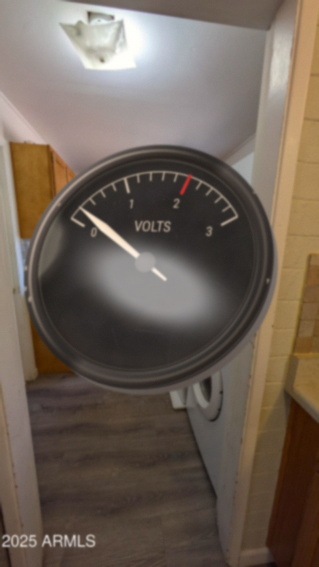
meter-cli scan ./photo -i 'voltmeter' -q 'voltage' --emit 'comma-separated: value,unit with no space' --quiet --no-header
0.2,V
